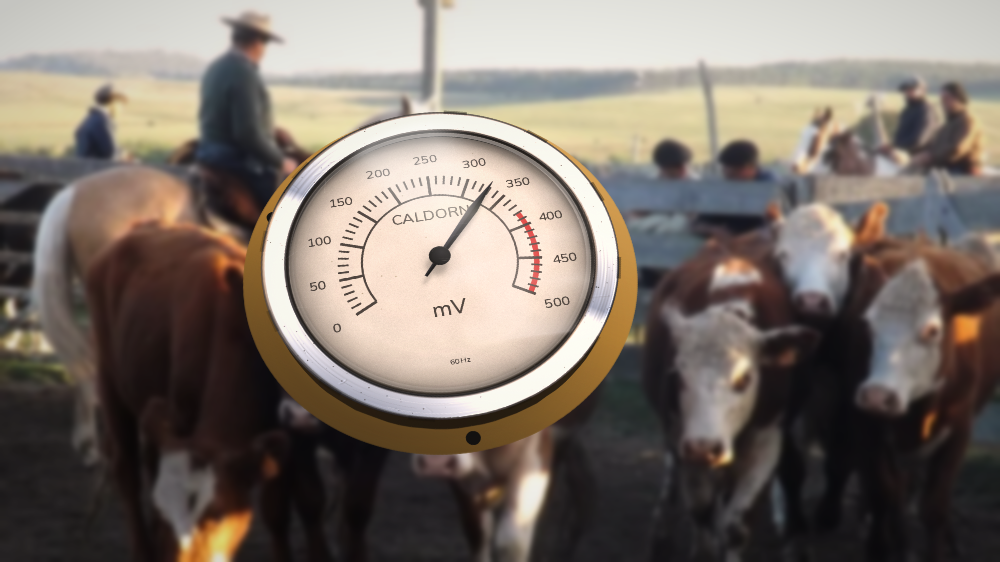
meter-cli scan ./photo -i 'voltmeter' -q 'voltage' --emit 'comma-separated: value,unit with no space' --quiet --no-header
330,mV
